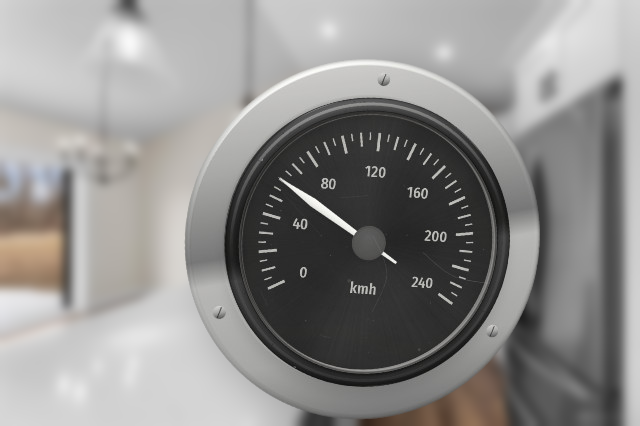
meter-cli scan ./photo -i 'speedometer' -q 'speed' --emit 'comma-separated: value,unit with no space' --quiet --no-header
60,km/h
